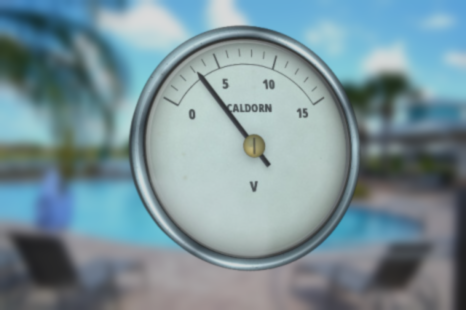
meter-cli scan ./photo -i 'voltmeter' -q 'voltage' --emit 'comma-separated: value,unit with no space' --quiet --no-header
3,V
